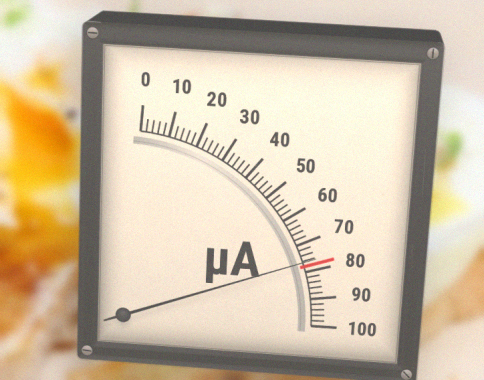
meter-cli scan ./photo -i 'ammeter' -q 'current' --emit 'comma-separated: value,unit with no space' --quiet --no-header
76,µA
